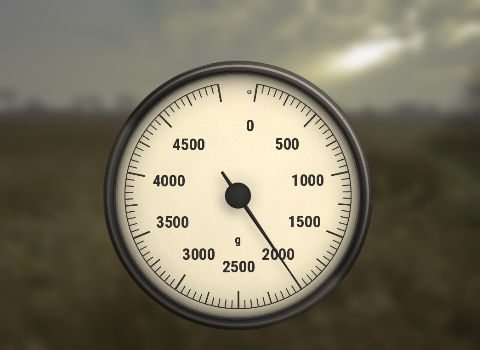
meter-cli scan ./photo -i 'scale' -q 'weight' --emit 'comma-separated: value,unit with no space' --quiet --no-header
2000,g
